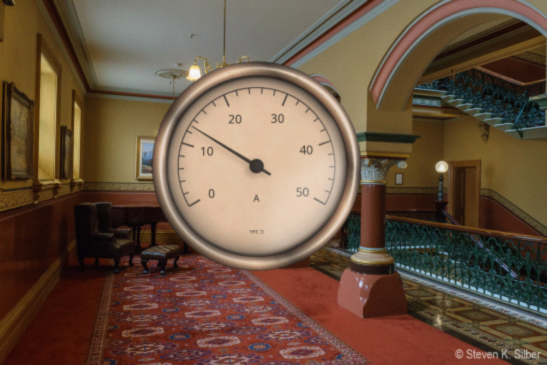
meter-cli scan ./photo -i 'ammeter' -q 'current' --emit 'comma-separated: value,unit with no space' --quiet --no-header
13,A
